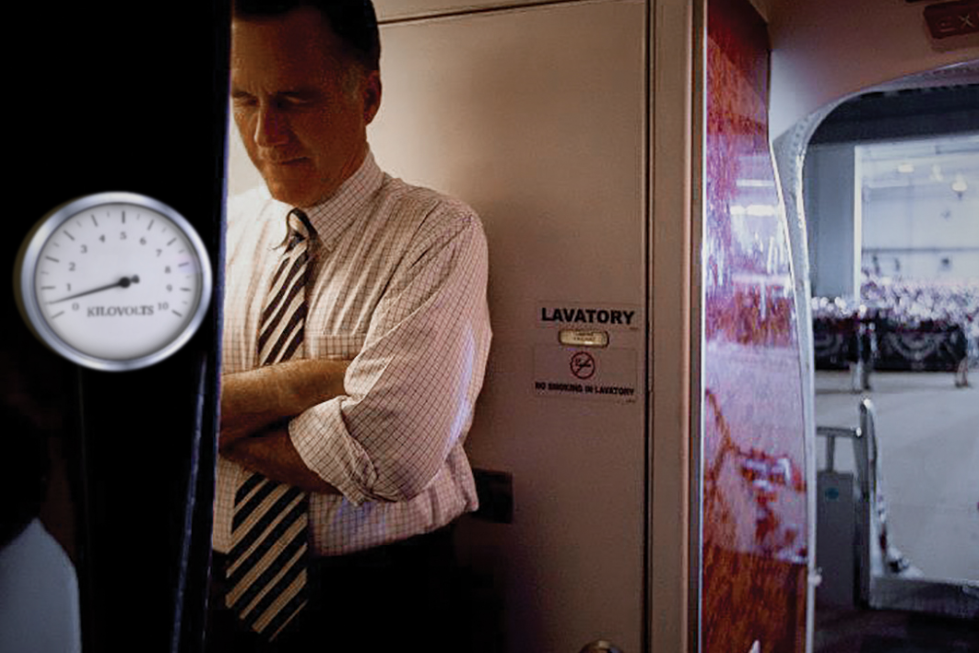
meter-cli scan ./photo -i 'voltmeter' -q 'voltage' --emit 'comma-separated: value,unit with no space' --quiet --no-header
0.5,kV
